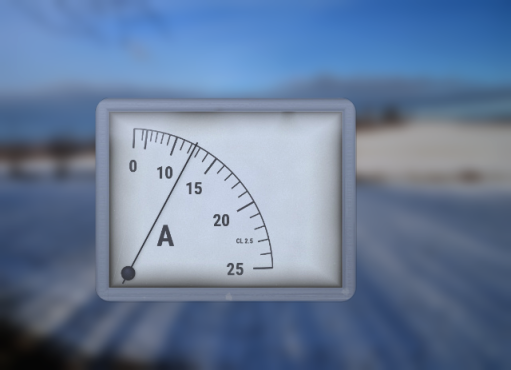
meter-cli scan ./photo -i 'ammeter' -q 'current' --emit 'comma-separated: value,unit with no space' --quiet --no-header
12.5,A
